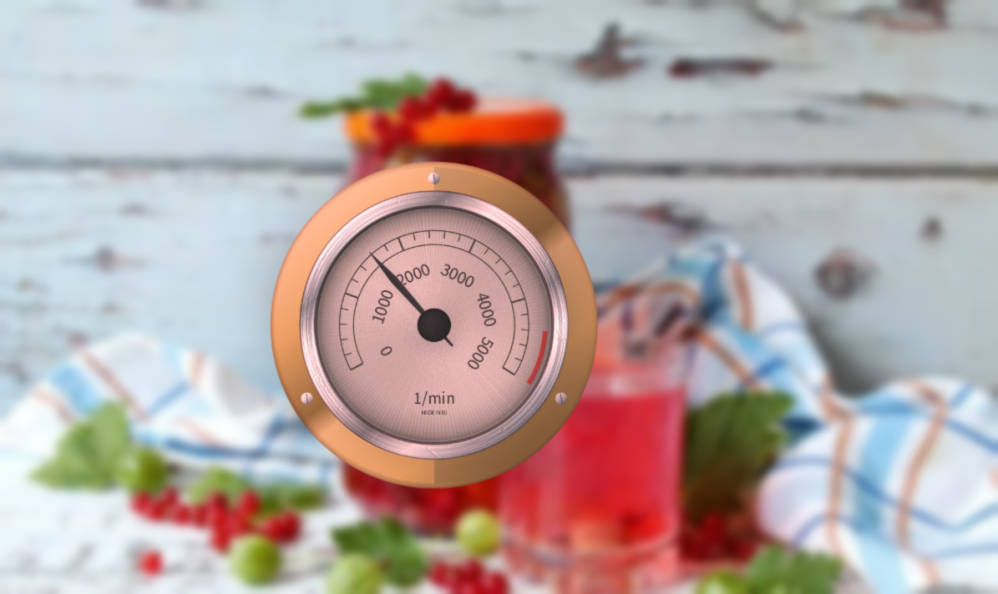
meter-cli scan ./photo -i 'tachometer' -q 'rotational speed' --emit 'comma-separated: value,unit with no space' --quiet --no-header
1600,rpm
